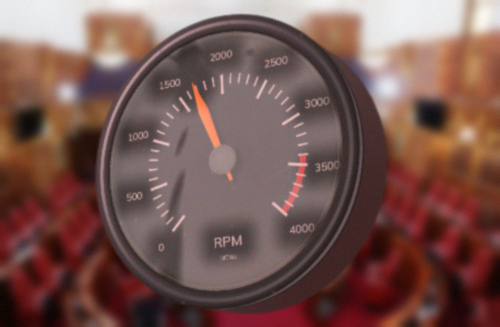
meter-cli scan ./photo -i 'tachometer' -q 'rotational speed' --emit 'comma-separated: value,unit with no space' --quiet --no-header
1700,rpm
